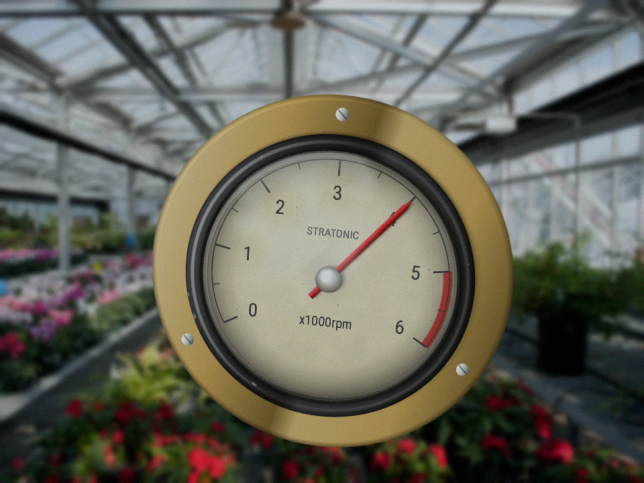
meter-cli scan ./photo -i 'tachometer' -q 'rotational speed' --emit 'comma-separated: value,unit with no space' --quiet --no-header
4000,rpm
